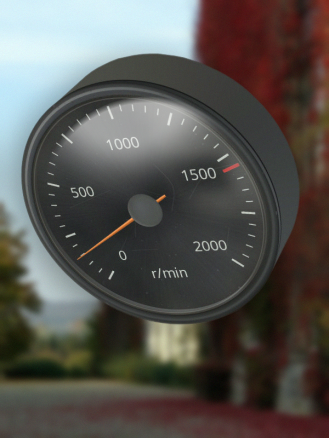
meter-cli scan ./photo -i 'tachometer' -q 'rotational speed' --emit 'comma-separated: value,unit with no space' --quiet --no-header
150,rpm
